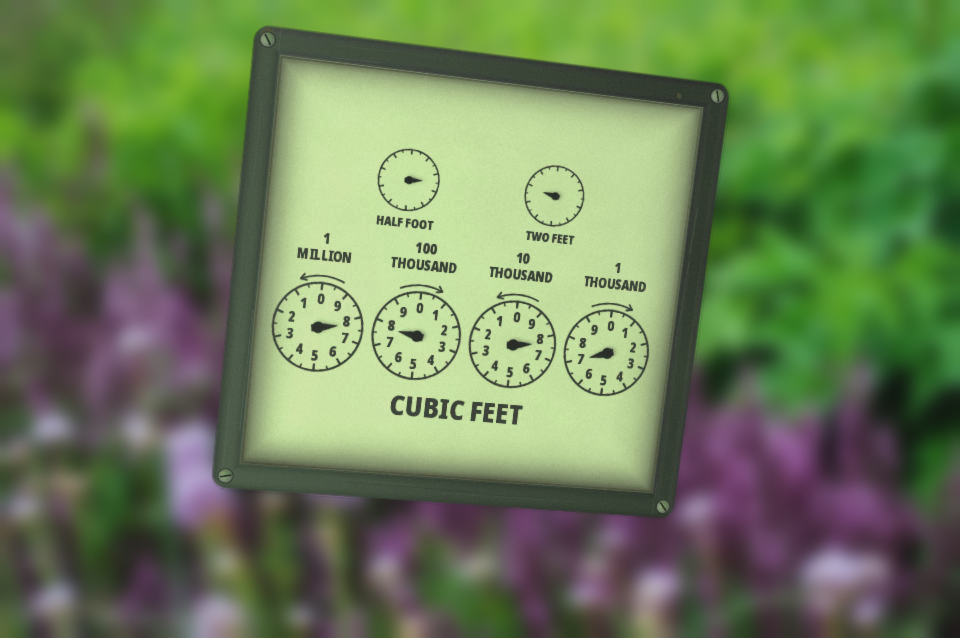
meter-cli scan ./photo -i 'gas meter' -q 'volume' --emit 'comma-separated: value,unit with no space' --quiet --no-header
777700,ft³
